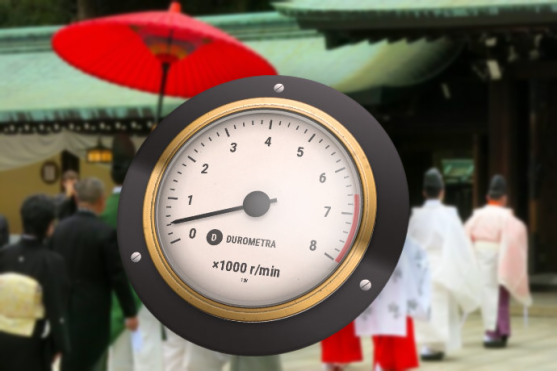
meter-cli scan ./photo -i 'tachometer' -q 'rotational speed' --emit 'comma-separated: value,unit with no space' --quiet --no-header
400,rpm
